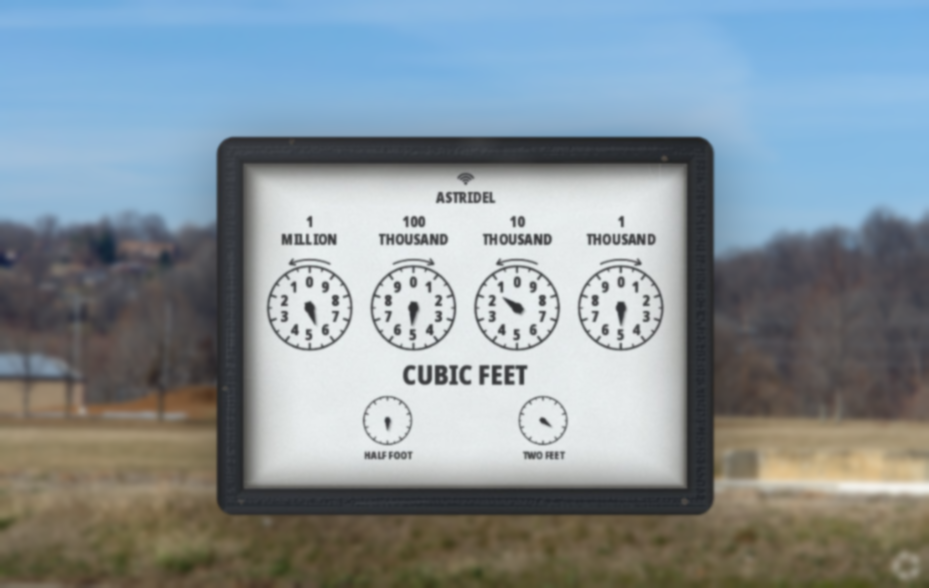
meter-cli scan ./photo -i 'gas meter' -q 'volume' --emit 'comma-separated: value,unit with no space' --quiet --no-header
551500,ft³
